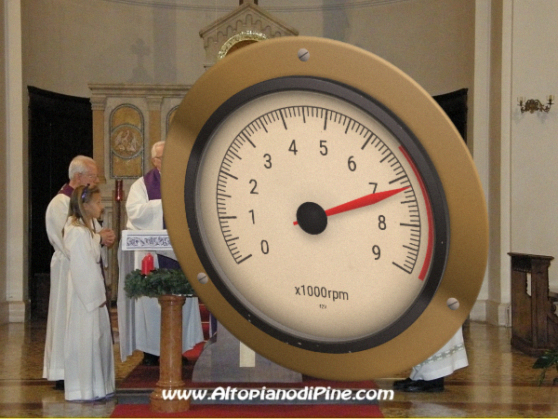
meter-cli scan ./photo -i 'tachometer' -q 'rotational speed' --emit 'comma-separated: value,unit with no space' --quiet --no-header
7200,rpm
